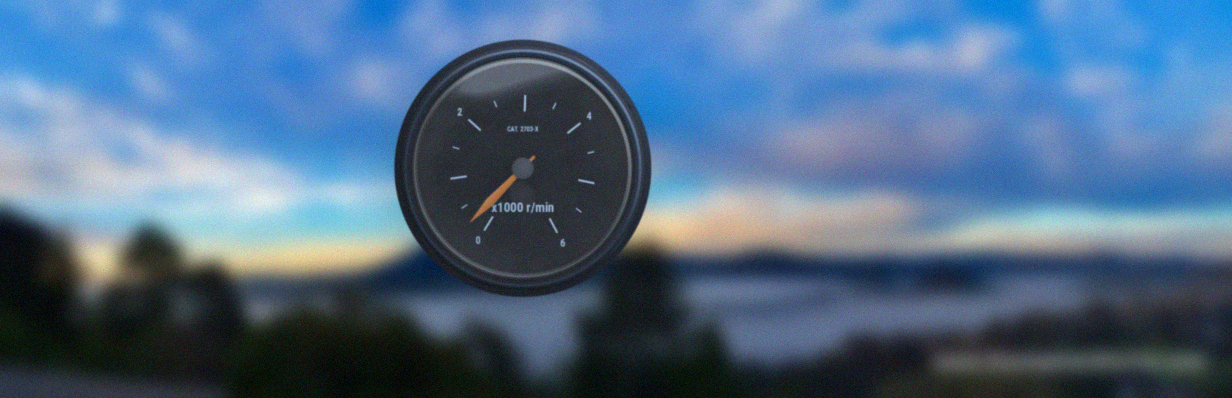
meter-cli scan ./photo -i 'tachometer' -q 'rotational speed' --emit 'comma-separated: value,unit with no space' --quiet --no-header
250,rpm
